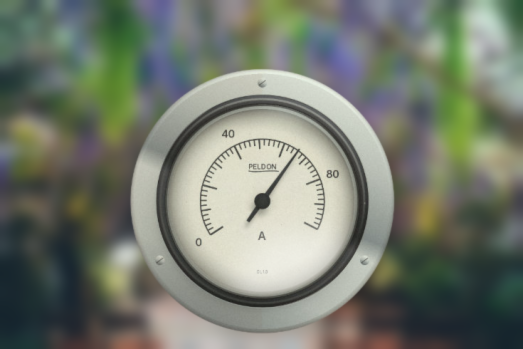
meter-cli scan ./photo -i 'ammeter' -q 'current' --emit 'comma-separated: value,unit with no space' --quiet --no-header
66,A
